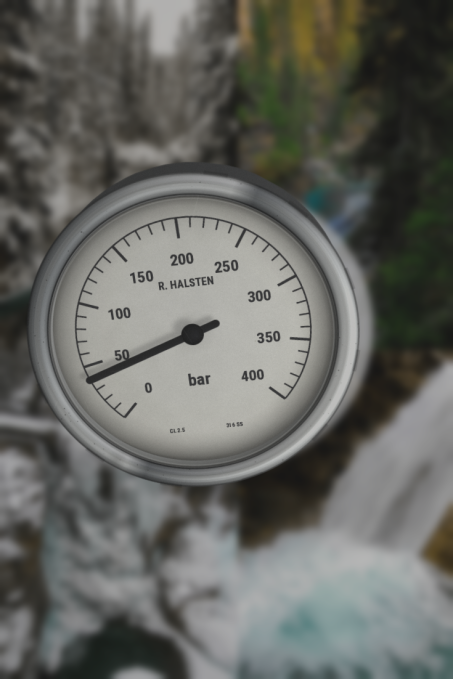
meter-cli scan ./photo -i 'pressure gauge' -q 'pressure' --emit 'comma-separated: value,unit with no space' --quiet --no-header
40,bar
